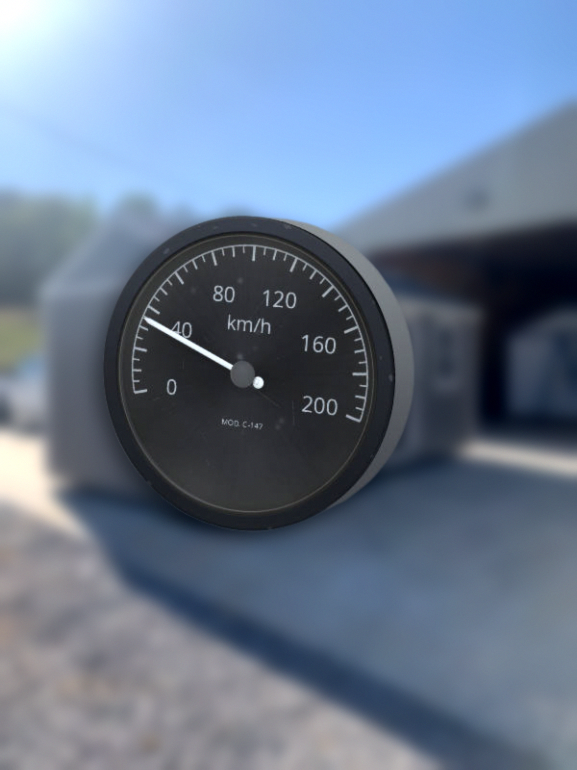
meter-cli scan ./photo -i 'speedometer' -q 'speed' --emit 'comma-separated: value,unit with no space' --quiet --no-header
35,km/h
